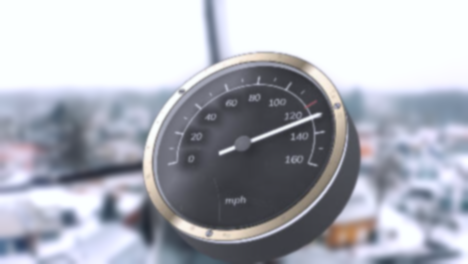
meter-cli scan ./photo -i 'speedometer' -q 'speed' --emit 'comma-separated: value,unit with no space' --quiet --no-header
130,mph
